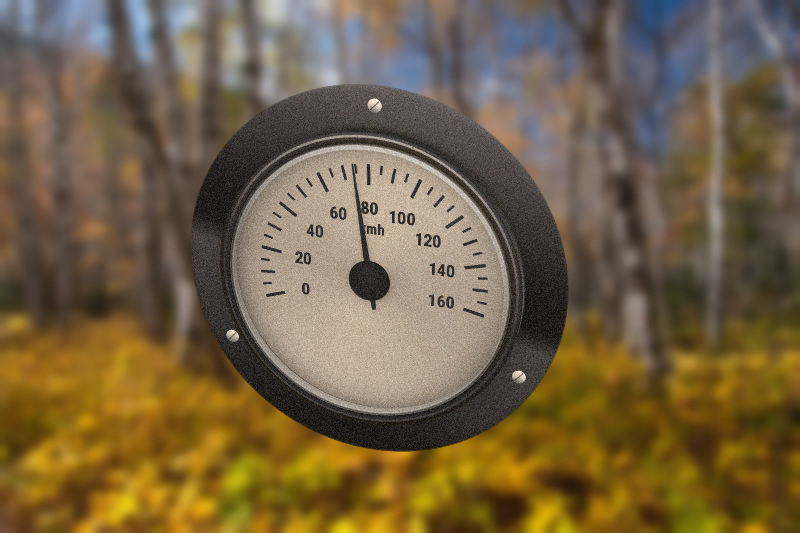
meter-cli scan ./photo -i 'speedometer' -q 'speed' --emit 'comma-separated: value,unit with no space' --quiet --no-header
75,km/h
